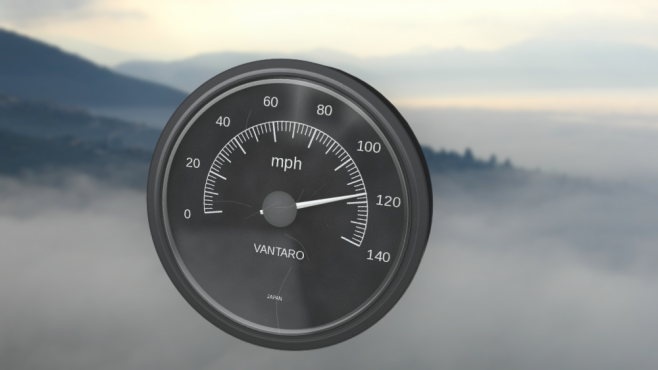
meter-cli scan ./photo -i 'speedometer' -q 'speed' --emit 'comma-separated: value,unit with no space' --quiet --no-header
116,mph
